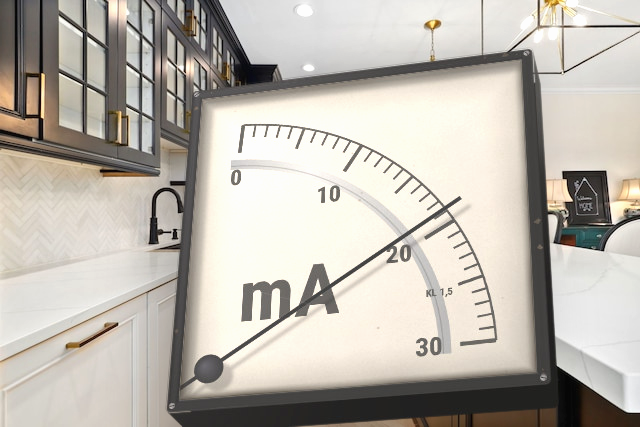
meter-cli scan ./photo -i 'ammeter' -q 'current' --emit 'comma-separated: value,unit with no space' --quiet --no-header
19,mA
